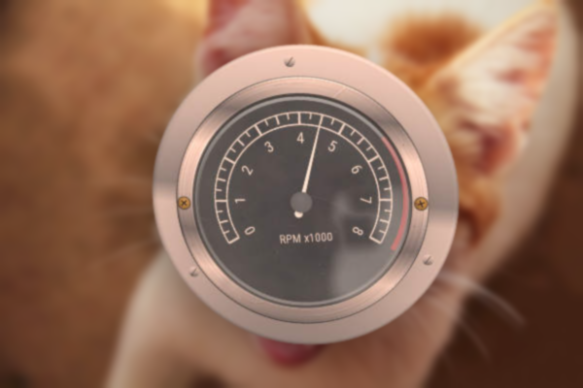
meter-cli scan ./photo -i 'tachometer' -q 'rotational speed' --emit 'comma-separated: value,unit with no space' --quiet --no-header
4500,rpm
